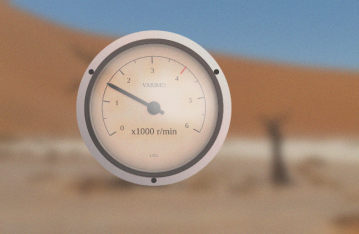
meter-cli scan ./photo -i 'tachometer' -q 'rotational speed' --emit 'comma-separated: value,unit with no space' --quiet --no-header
1500,rpm
